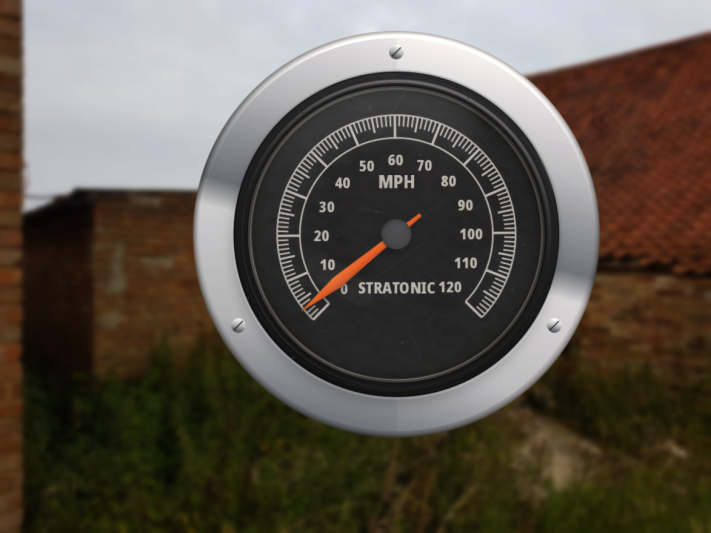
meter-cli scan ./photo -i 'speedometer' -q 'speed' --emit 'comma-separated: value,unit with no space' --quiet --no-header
3,mph
